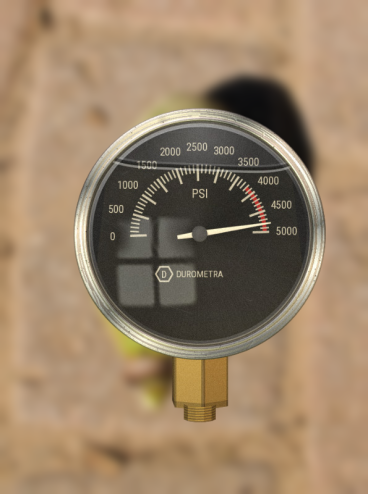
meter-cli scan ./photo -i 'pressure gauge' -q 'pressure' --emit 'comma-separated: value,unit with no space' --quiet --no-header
4800,psi
